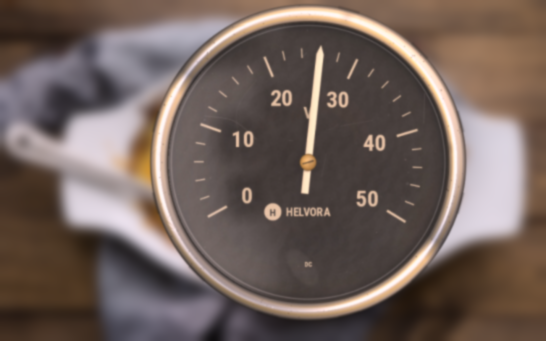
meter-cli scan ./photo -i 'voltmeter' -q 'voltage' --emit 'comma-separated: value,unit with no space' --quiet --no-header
26,V
